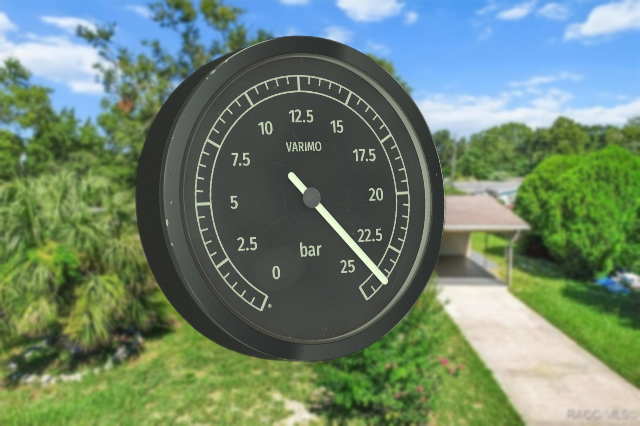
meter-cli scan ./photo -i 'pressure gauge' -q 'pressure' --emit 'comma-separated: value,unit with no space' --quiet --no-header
24,bar
